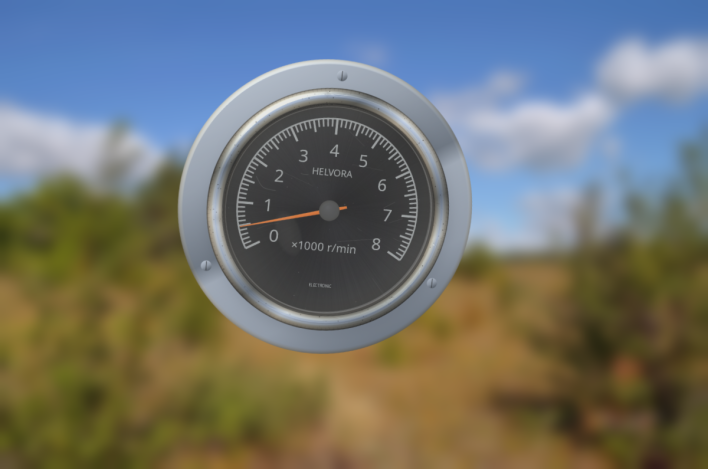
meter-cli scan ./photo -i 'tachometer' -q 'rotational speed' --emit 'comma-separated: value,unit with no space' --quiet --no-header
500,rpm
